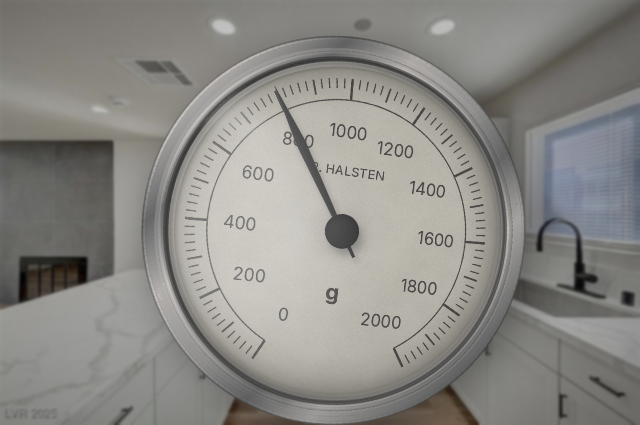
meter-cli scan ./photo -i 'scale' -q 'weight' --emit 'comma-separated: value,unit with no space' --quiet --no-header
800,g
